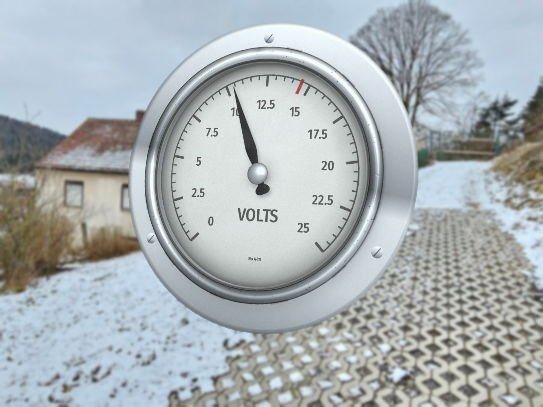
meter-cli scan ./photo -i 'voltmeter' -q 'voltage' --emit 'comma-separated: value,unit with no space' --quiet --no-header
10.5,V
